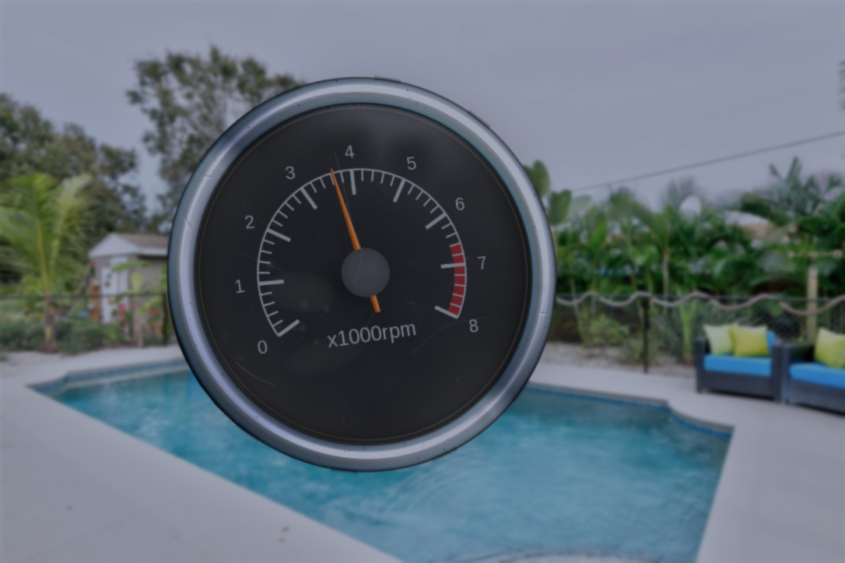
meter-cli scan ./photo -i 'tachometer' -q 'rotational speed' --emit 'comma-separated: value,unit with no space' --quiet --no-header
3600,rpm
